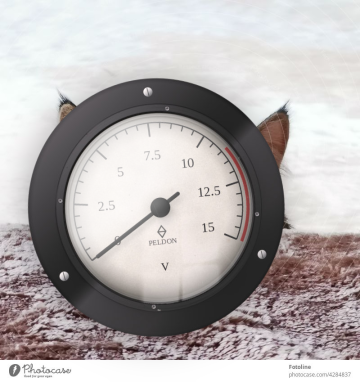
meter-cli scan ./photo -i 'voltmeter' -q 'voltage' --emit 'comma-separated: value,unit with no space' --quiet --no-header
0,V
